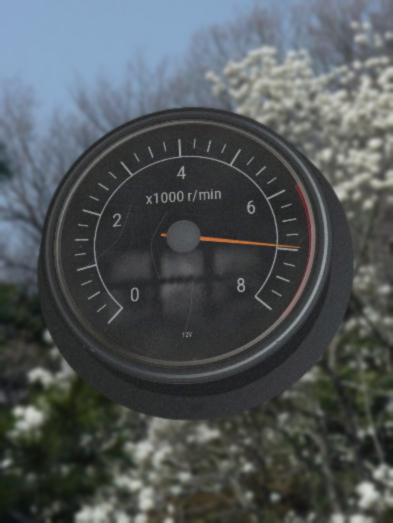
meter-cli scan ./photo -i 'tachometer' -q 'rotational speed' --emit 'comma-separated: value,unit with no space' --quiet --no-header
7000,rpm
